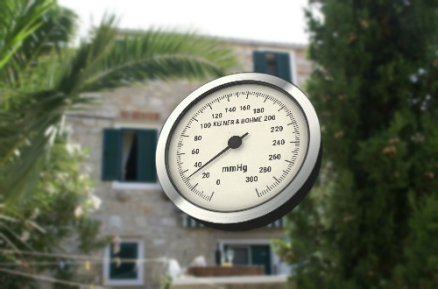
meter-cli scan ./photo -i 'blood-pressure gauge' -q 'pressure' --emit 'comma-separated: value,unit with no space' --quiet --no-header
30,mmHg
